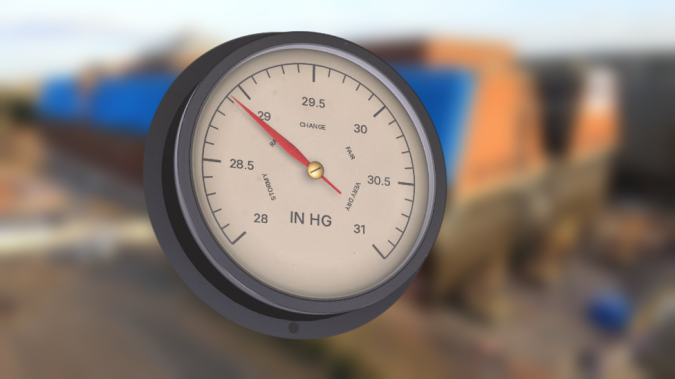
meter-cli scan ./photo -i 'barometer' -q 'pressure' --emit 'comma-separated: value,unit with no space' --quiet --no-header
28.9,inHg
